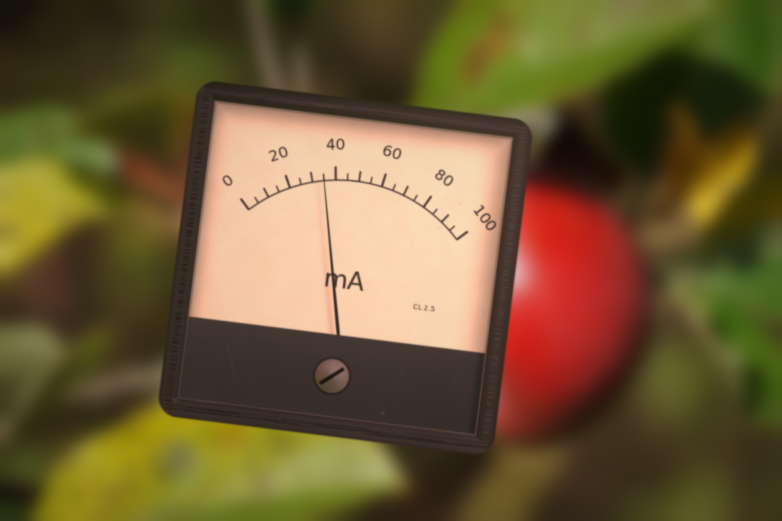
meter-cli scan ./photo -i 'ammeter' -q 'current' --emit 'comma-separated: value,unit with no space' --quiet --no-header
35,mA
